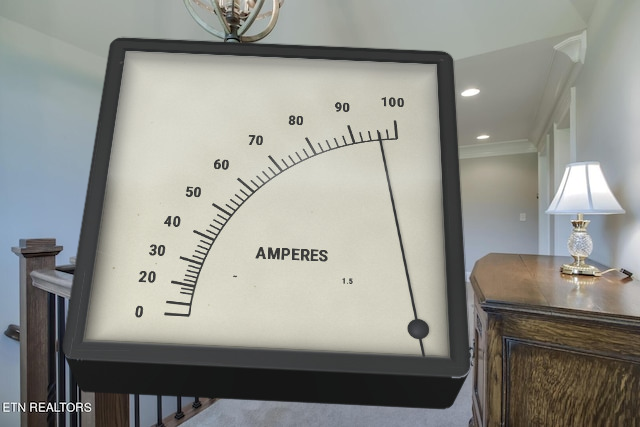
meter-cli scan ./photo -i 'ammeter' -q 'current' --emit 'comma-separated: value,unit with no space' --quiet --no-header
96,A
